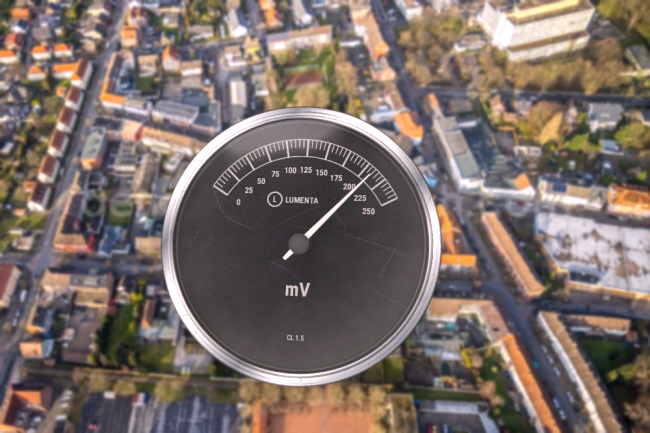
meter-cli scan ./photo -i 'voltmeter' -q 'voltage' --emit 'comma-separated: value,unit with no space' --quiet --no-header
210,mV
